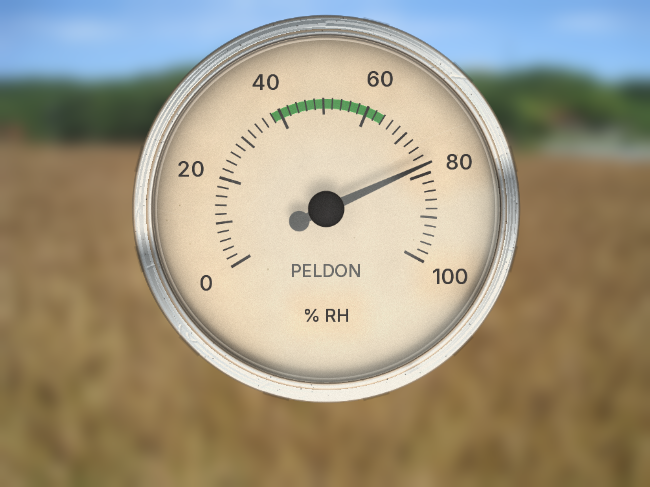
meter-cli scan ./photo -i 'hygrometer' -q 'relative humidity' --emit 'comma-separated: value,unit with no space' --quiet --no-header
78,%
